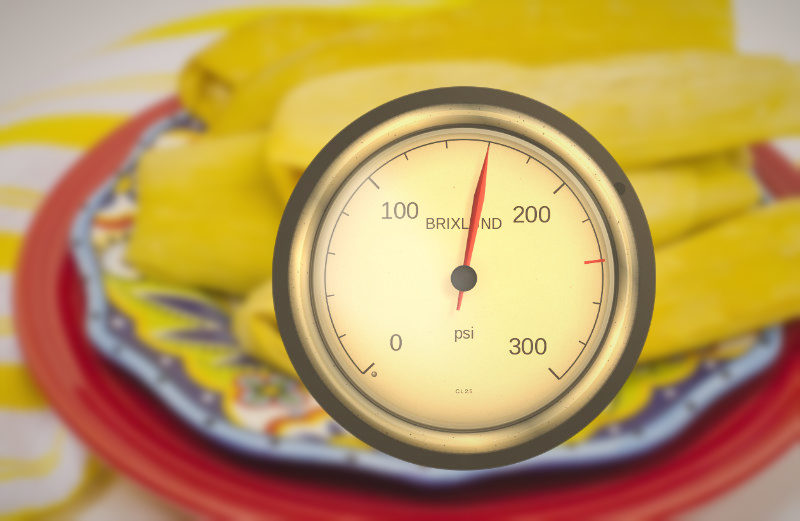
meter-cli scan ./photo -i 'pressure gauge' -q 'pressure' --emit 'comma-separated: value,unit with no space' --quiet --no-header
160,psi
